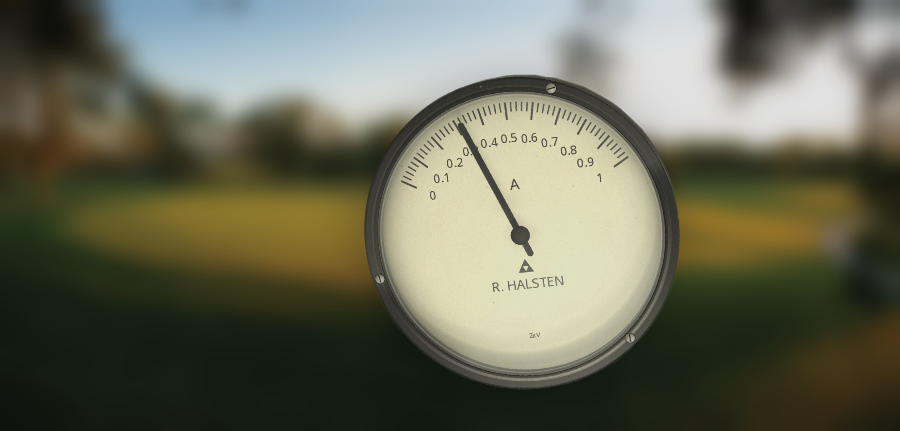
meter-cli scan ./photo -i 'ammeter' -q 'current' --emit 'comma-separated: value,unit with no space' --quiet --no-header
0.32,A
